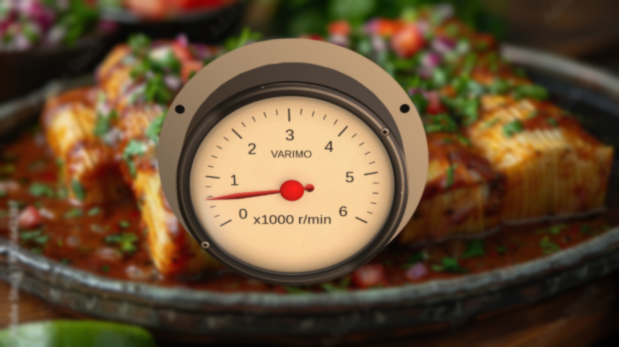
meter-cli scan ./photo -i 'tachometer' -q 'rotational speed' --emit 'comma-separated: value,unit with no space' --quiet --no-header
600,rpm
